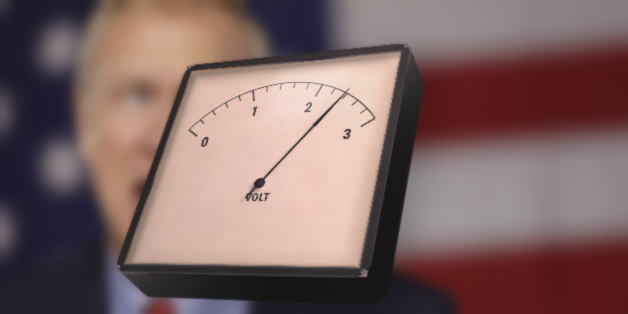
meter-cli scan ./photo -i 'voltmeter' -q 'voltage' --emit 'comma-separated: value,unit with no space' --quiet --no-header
2.4,V
